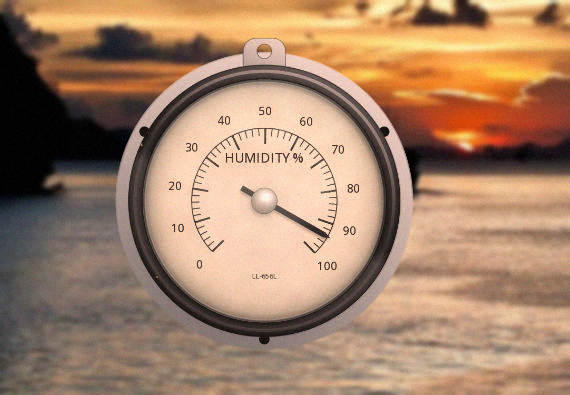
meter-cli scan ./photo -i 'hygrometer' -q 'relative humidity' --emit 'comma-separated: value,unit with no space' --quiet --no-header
94,%
